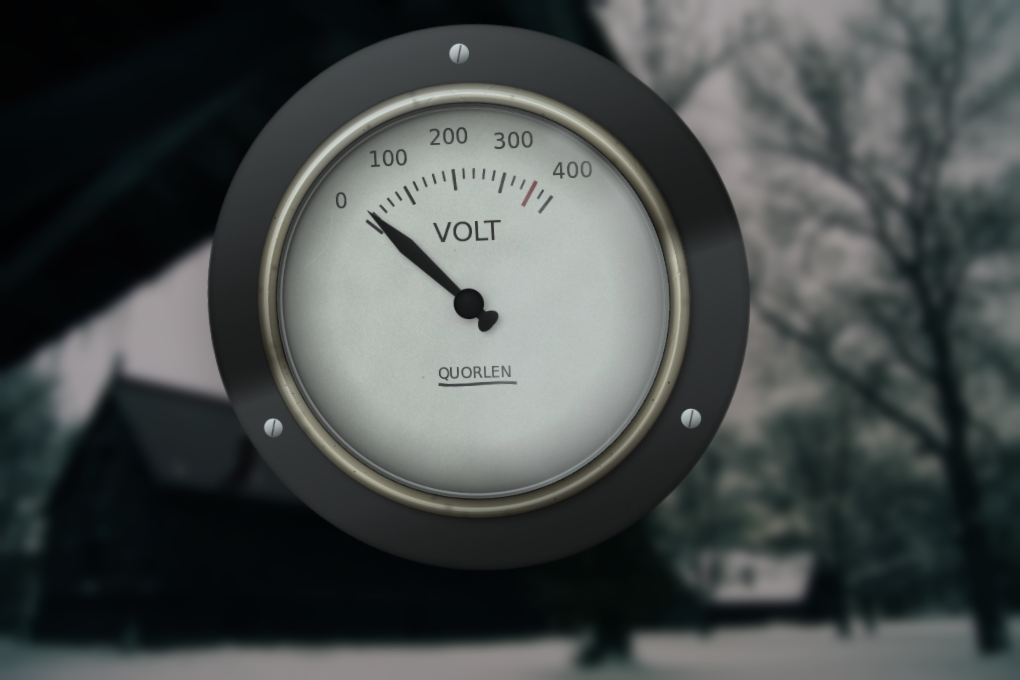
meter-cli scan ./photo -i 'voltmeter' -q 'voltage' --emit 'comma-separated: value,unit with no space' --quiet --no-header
20,V
